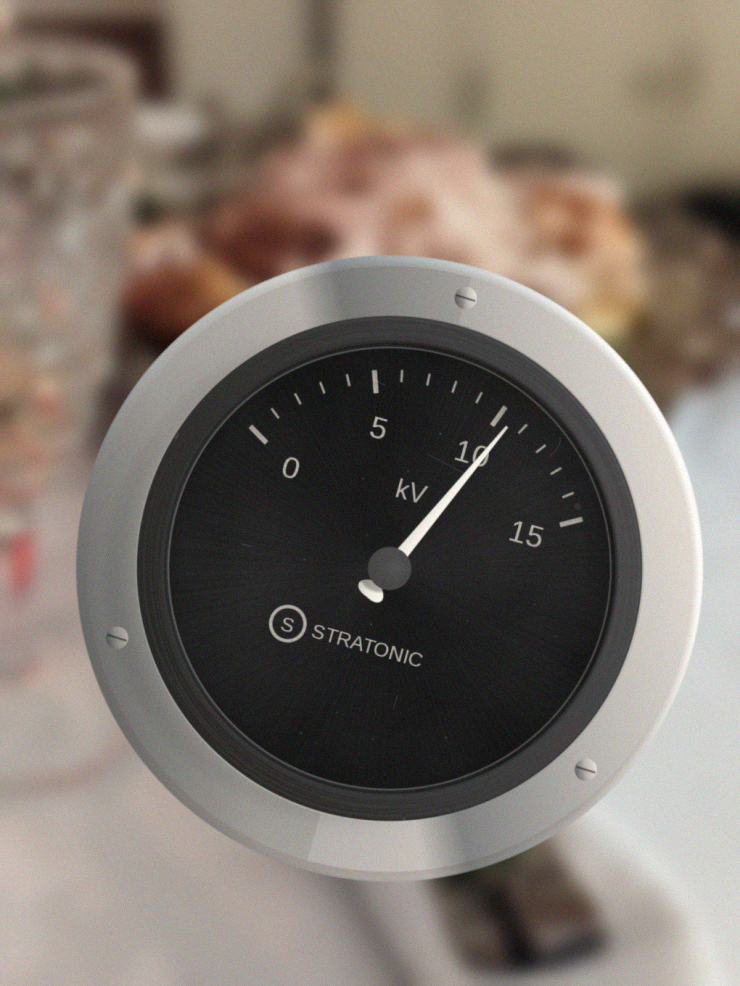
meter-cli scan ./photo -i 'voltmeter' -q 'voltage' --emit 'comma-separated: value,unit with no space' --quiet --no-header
10.5,kV
